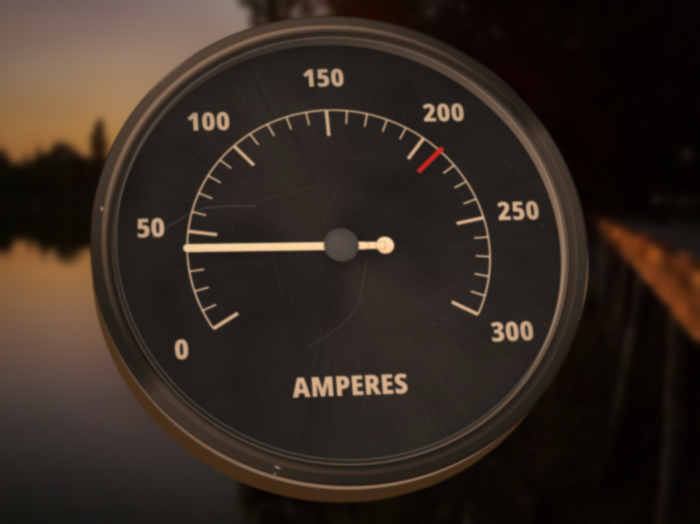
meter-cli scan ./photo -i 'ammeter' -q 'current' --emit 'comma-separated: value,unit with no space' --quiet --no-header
40,A
